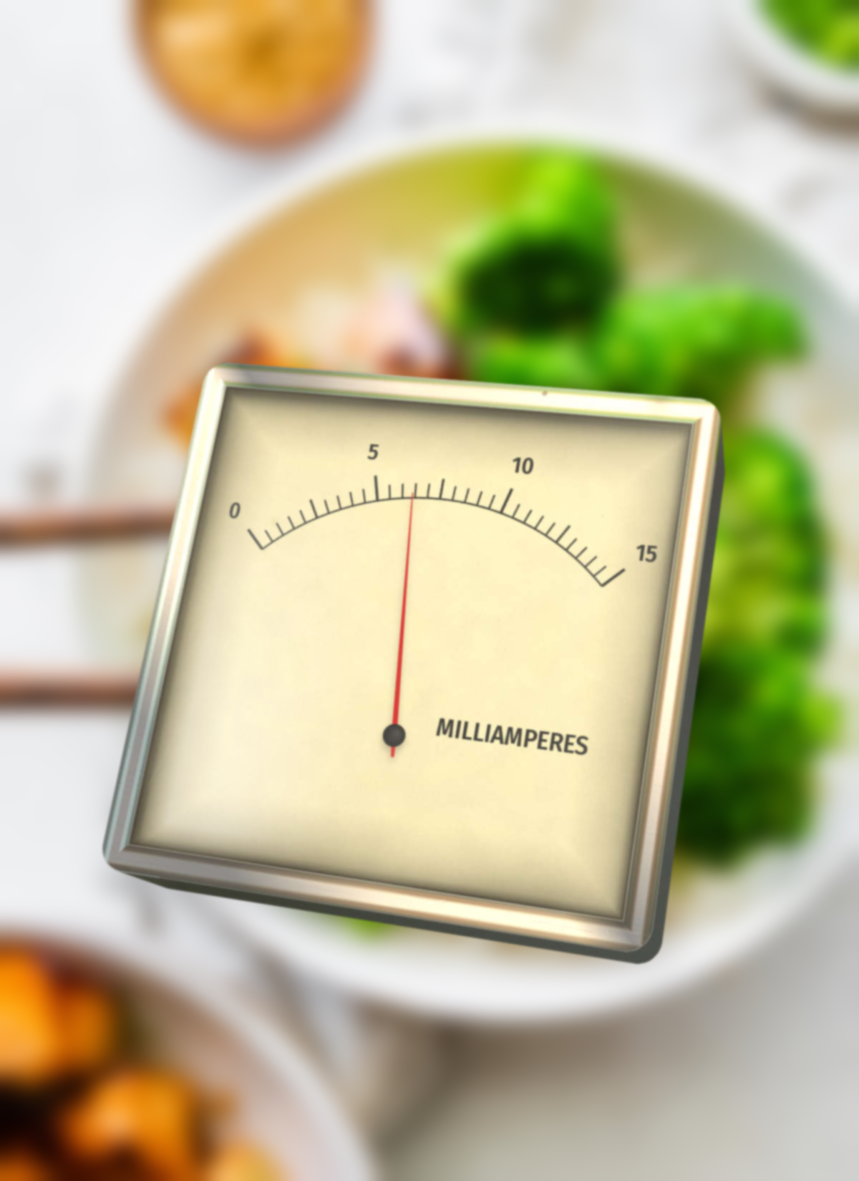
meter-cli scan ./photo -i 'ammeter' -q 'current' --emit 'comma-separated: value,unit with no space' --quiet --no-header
6.5,mA
